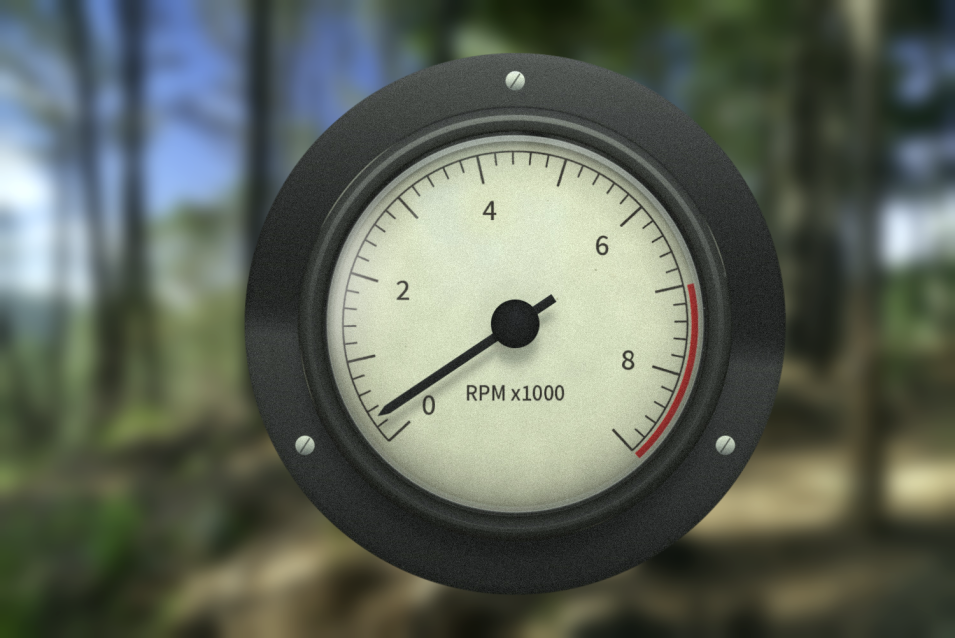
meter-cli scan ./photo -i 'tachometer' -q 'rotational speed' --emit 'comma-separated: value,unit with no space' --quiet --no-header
300,rpm
